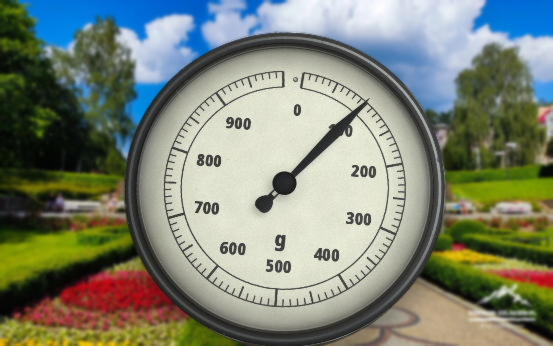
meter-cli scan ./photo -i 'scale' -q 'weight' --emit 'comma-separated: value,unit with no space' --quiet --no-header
100,g
